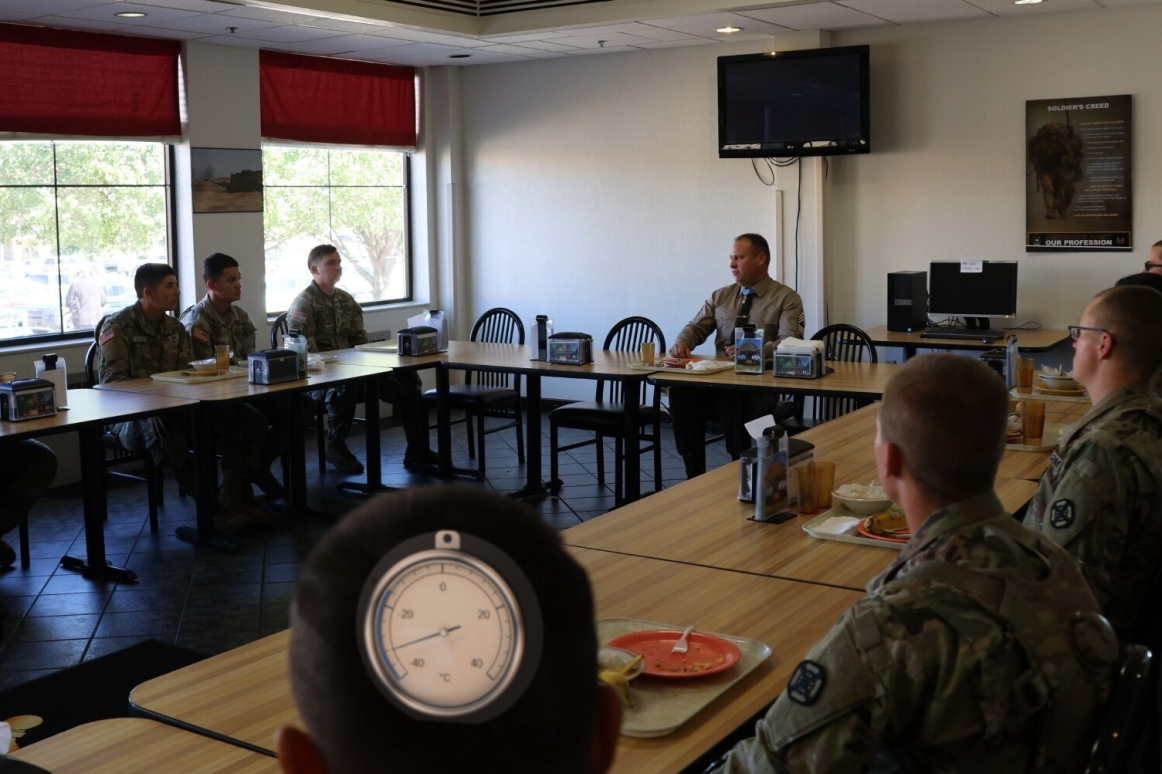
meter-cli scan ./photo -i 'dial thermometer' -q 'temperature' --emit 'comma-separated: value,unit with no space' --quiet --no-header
-32,°C
